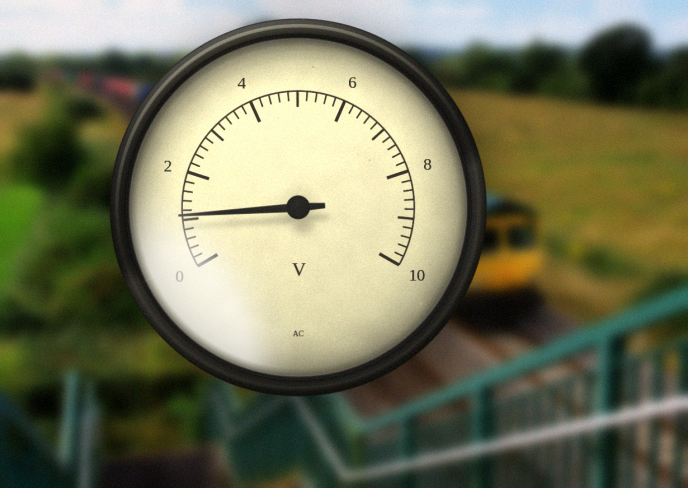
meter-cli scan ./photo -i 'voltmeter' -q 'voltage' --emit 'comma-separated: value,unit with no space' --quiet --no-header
1.1,V
